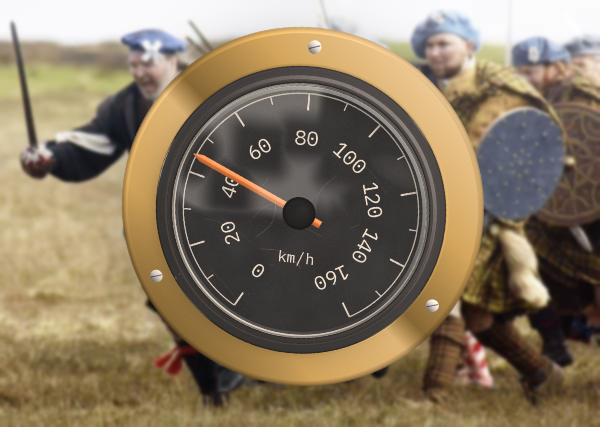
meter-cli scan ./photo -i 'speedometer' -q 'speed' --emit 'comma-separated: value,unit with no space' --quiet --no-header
45,km/h
